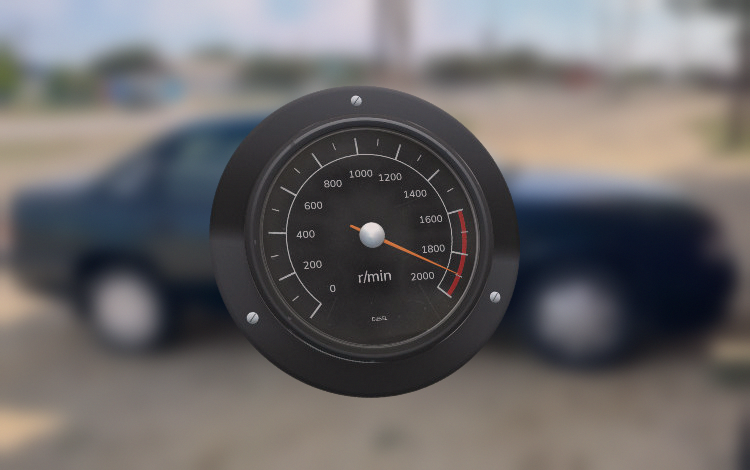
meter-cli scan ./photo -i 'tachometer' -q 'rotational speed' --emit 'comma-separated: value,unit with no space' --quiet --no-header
1900,rpm
